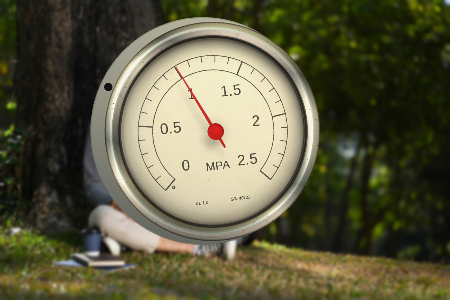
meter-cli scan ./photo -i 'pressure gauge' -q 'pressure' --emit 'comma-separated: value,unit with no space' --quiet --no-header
1,MPa
